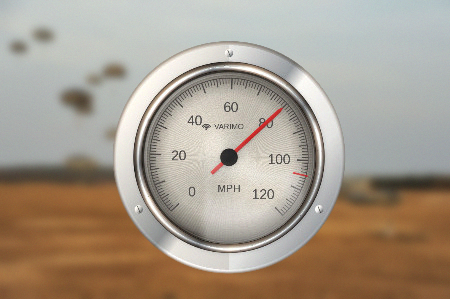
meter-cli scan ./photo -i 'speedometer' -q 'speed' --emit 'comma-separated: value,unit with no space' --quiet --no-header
80,mph
